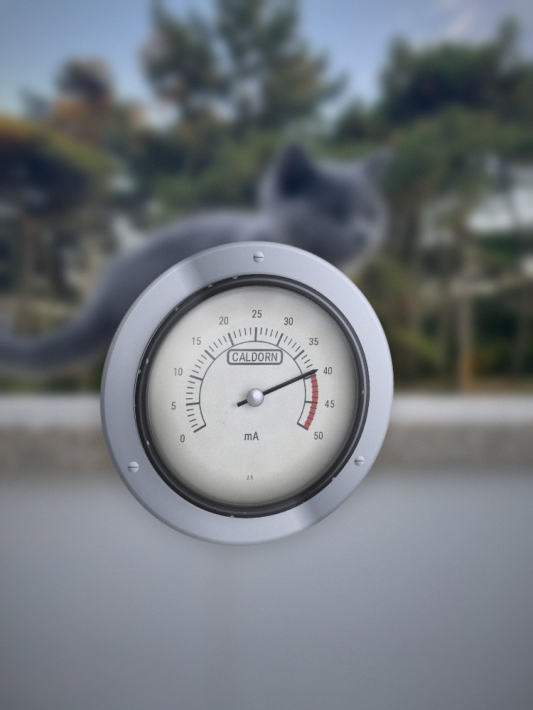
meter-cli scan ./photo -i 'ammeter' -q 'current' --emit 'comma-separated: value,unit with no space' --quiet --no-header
39,mA
